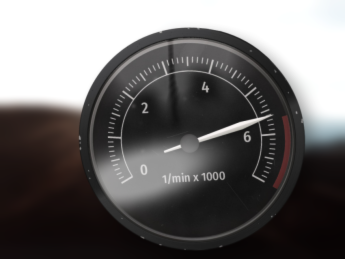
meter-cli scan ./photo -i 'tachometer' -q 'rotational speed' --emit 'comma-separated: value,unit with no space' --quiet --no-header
5600,rpm
